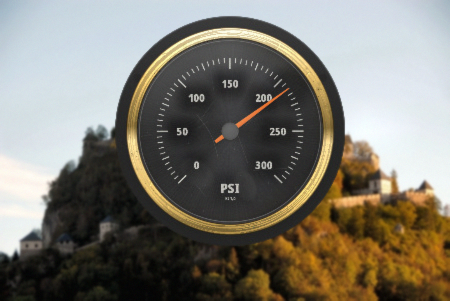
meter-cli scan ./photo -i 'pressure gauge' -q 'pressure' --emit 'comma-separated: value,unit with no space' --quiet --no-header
210,psi
